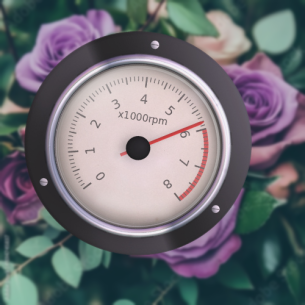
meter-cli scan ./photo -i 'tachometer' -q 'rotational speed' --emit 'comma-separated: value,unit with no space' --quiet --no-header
5800,rpm
